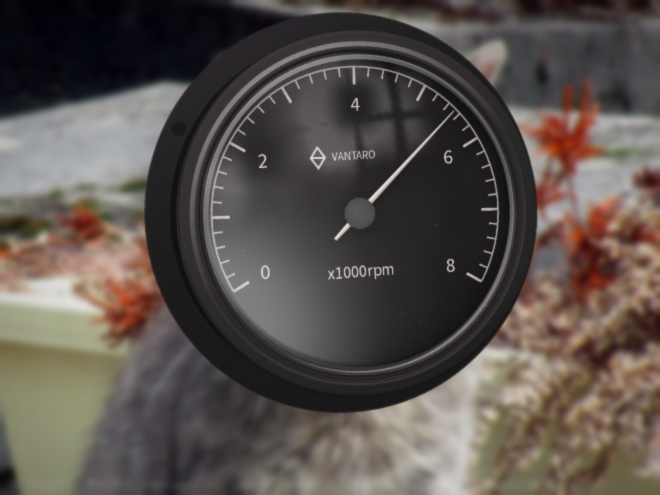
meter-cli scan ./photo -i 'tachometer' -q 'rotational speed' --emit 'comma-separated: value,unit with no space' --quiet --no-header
5500,rpm
